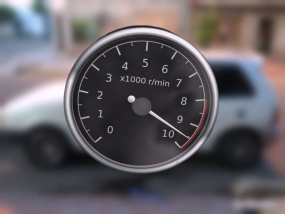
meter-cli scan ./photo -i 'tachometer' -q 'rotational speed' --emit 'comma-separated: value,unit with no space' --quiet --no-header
9500,rpm
